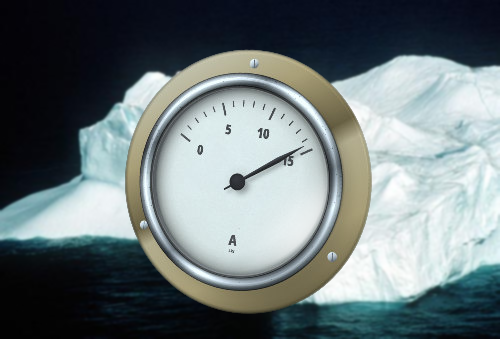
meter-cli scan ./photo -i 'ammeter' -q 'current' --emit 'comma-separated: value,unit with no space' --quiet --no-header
14.5,A
